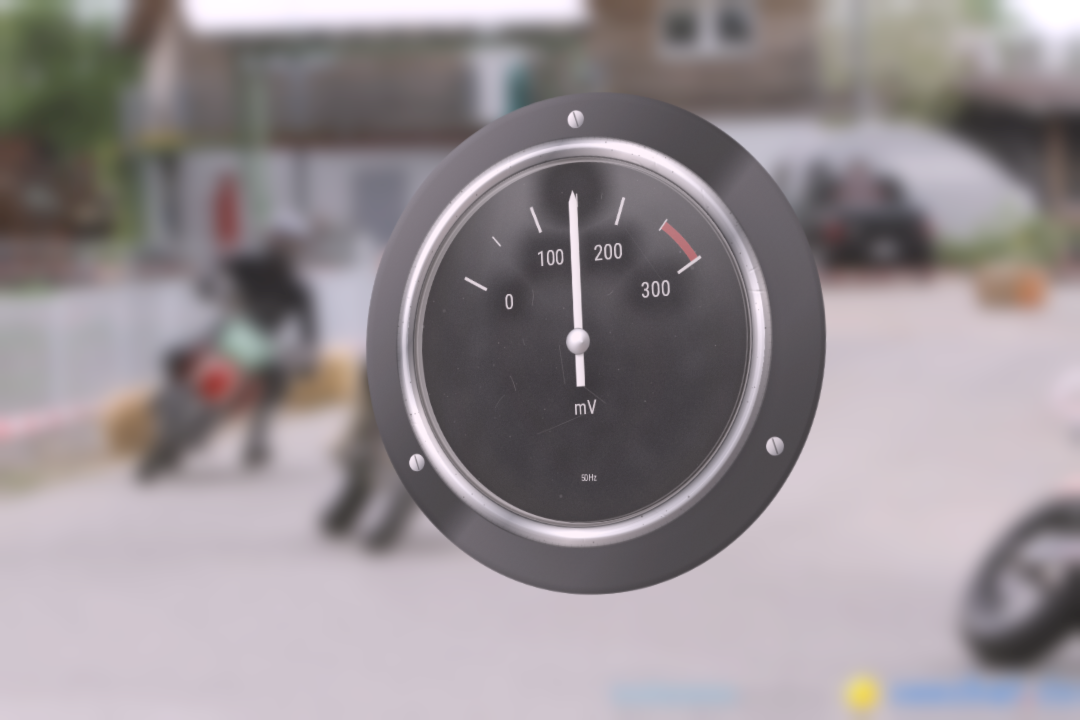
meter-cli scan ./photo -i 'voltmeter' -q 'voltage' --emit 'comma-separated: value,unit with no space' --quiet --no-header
150,mV
